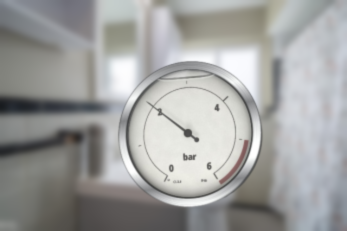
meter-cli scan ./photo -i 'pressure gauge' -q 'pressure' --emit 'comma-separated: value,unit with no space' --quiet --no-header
2,bar
